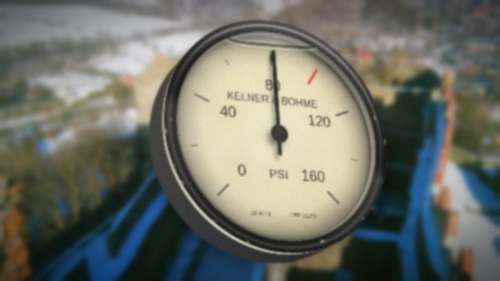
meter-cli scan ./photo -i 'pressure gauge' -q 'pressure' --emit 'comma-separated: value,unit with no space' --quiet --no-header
80,psi
